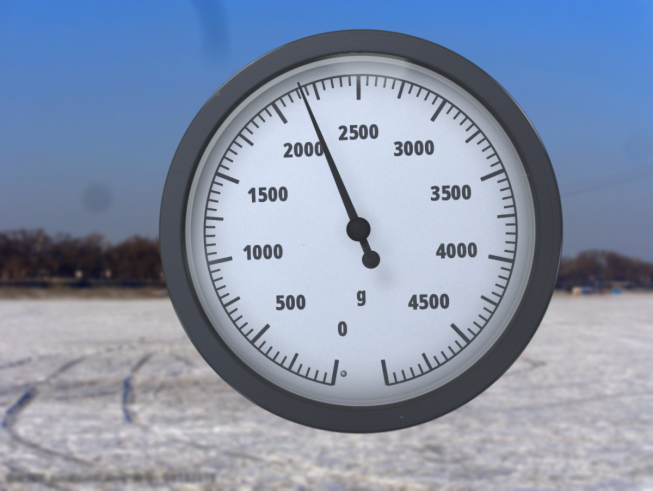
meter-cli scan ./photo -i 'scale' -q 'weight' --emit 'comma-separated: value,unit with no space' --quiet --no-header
2175,g
